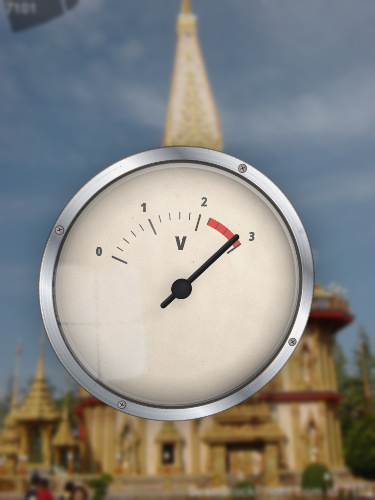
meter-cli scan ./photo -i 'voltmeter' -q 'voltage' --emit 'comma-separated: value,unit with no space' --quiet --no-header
2.8,V
